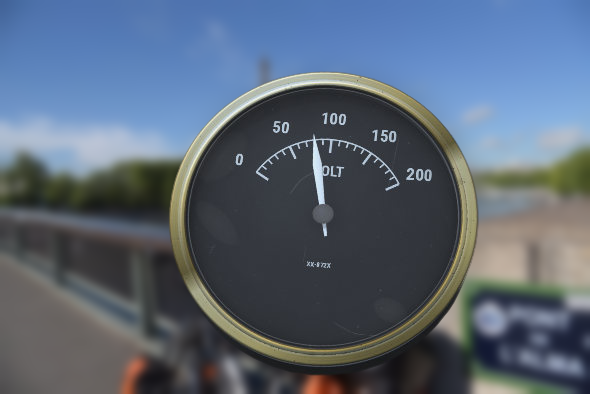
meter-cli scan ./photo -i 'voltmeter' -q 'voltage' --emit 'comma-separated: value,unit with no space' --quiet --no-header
80,V
